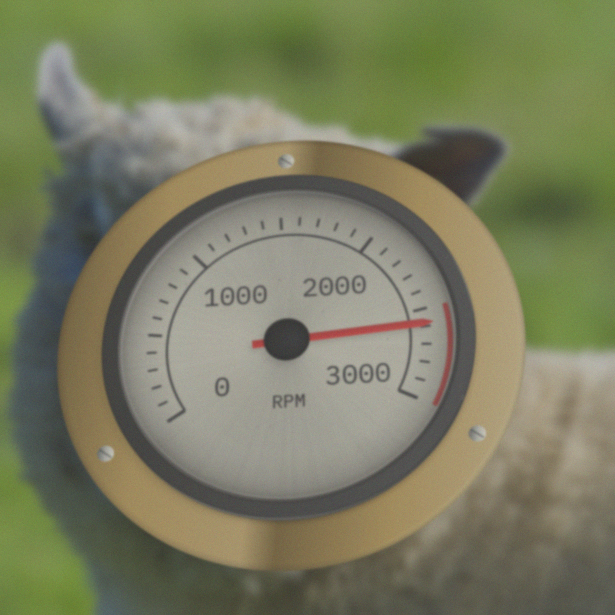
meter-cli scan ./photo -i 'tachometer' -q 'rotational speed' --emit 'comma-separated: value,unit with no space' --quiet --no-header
2600,rpm
